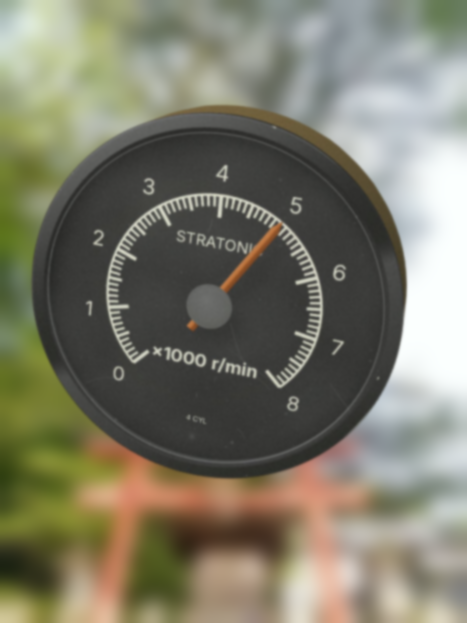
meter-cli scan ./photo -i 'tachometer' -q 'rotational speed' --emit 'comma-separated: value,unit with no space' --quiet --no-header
5000,rpm
